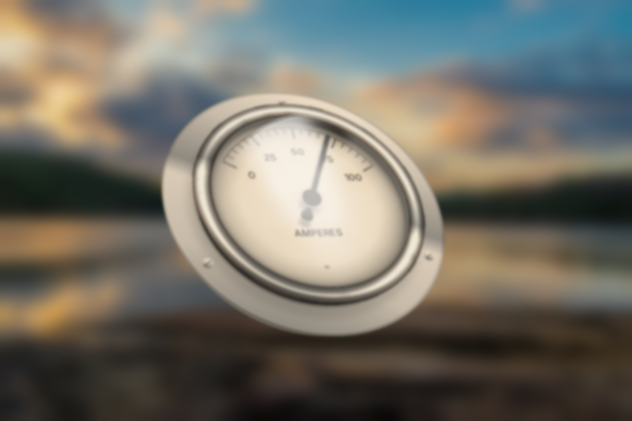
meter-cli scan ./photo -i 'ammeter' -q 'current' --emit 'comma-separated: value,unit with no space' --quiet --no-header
70,A
